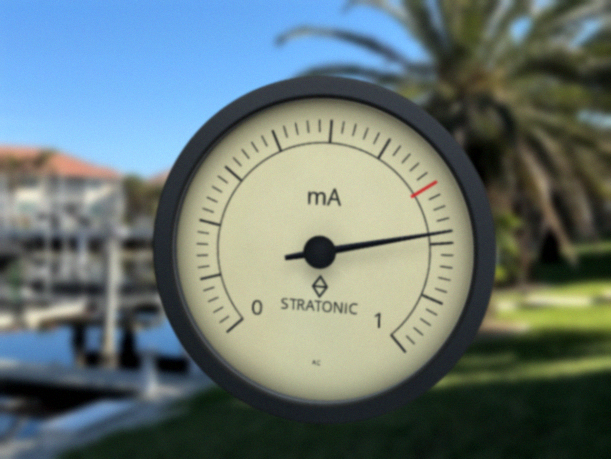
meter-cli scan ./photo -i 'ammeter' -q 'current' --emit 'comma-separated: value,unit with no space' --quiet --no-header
0.78,mA
